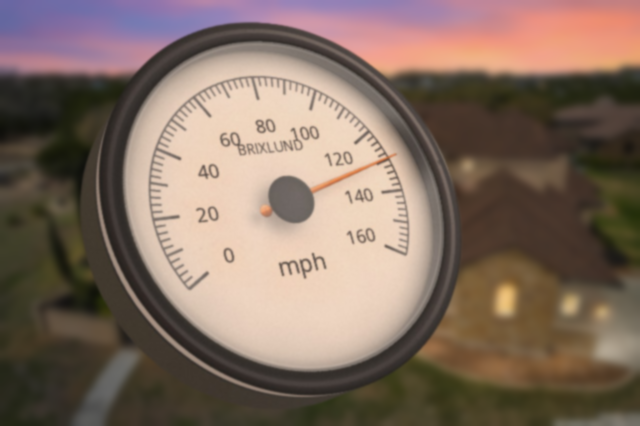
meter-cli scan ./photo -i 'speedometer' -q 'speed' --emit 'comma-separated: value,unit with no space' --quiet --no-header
130,mph
